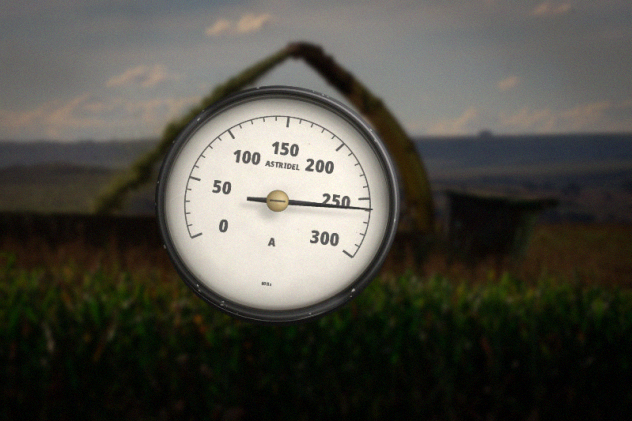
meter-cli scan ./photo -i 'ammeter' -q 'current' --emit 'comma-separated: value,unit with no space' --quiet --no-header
260,A
